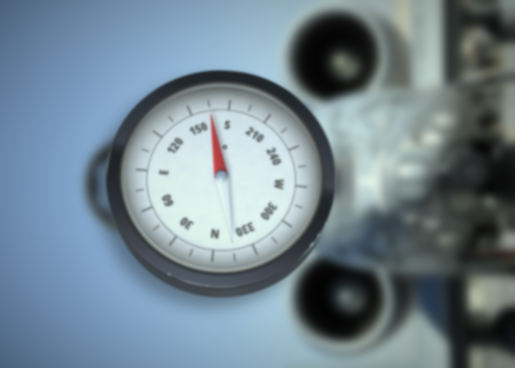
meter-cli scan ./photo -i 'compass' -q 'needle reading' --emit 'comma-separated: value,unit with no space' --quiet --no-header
165,°
